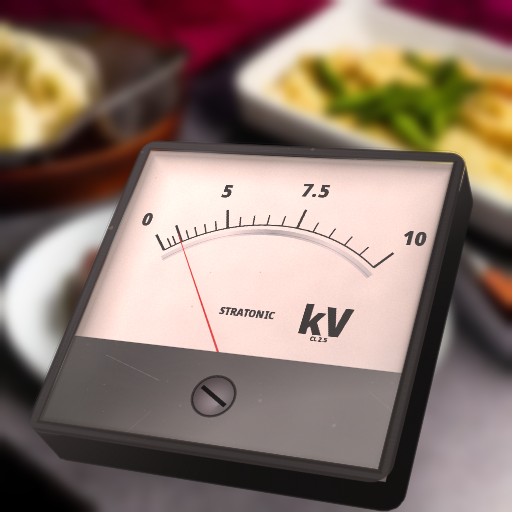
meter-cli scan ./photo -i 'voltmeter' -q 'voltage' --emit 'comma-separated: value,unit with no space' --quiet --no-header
2.5,kV
